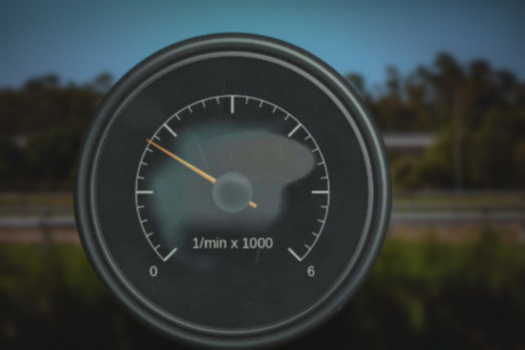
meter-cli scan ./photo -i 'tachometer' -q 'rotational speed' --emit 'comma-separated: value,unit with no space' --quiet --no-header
1700,rpm
